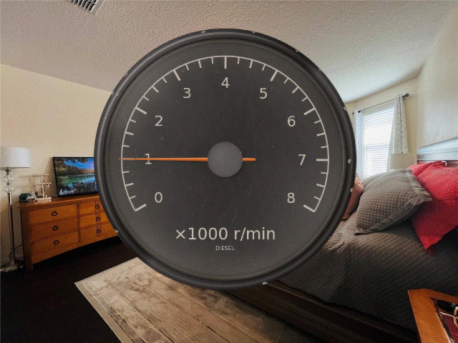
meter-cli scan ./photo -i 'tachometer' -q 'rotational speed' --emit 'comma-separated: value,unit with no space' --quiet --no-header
1000,rpm
